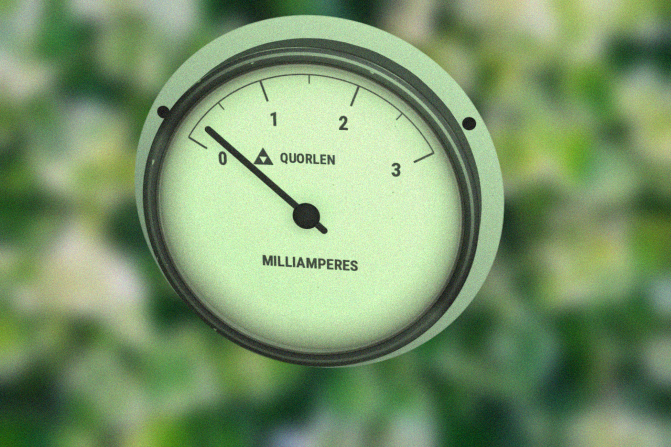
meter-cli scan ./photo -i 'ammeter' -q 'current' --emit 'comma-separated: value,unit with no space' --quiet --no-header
0.25,mA
